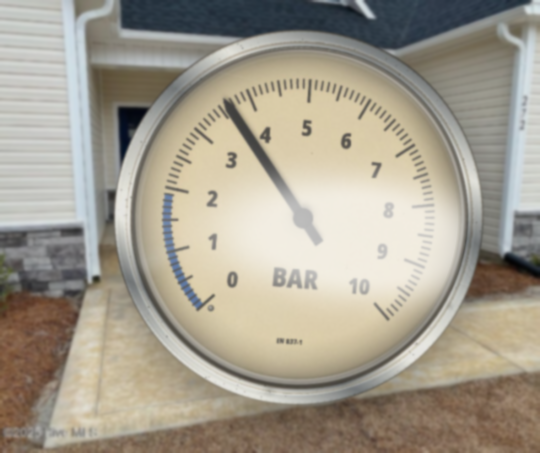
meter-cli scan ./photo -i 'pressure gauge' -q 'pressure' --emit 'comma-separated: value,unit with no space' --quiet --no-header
3.6,bar
